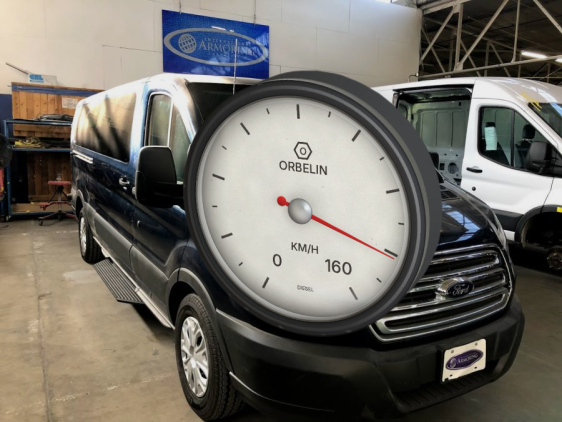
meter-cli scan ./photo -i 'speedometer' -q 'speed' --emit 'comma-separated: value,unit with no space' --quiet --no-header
140,km/h
